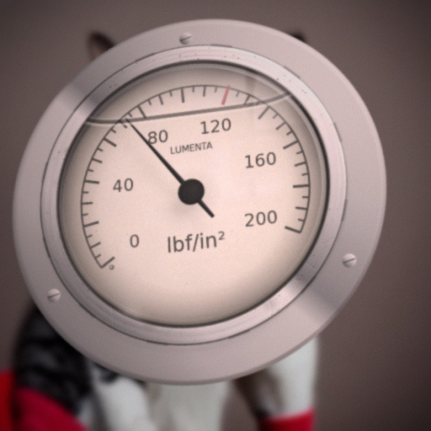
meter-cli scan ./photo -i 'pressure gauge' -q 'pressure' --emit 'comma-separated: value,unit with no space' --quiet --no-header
72.5,psi
